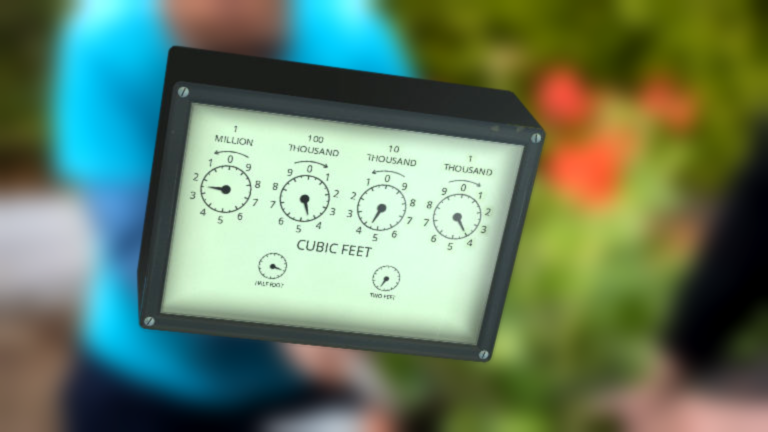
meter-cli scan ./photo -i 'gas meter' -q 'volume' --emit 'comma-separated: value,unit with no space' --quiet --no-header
244400,ft³
